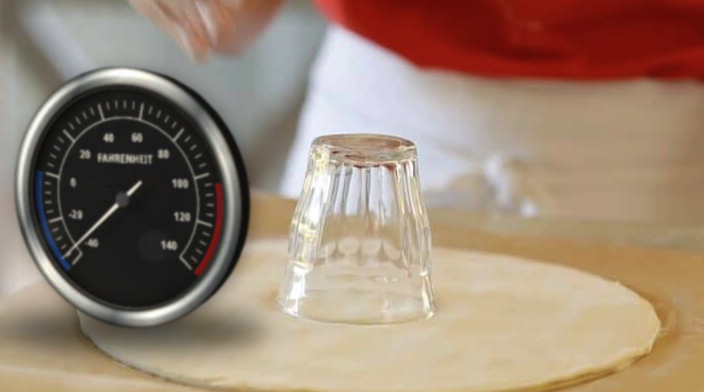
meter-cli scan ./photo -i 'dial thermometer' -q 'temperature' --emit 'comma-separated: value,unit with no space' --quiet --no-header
-36,°F
